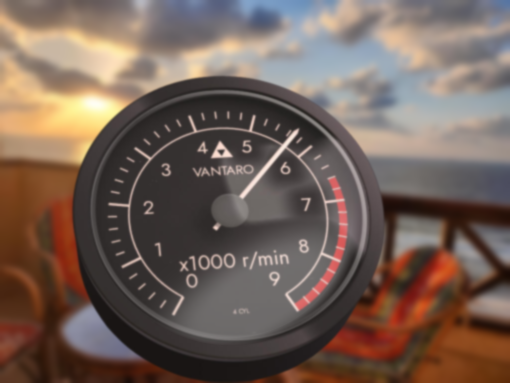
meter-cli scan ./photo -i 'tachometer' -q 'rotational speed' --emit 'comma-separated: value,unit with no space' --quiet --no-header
5700,rpm
